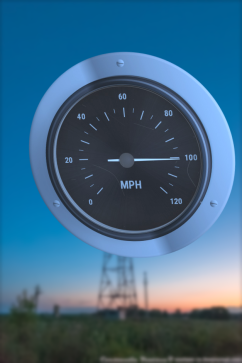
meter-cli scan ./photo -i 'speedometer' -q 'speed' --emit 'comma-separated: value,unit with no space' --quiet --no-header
100,mph
